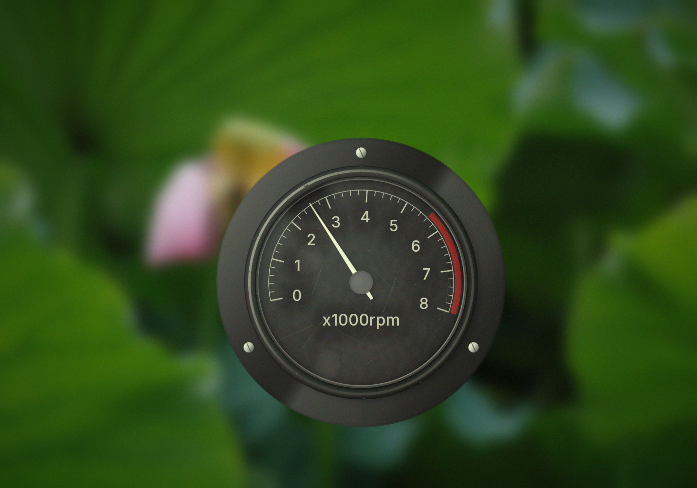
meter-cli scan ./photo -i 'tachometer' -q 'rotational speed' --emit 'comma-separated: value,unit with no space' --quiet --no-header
2600,rpm
